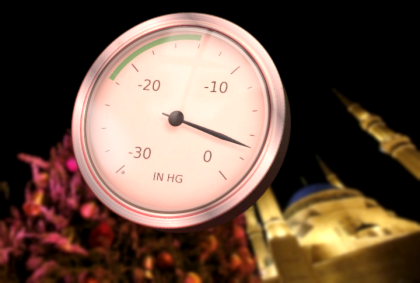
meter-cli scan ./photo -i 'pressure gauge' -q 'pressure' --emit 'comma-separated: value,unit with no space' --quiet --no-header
-3,inHg
